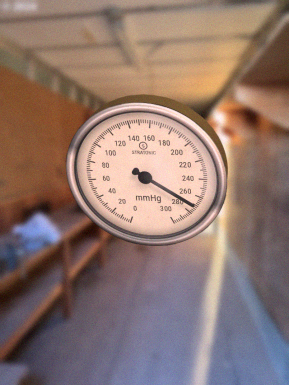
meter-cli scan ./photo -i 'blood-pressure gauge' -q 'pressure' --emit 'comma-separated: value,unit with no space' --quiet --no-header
270,mmHg
